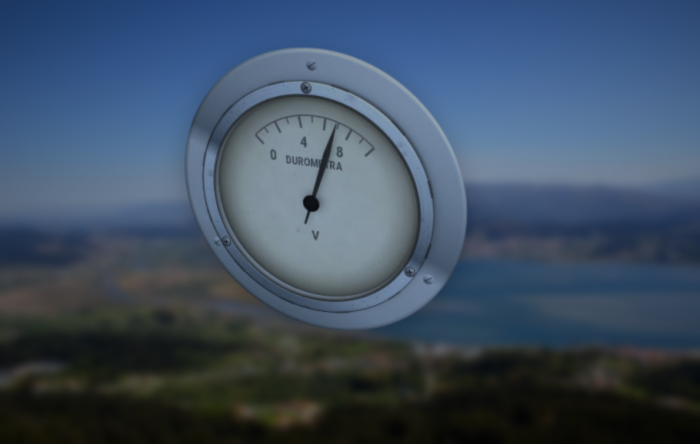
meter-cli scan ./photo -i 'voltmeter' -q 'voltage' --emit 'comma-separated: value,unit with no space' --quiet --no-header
7,V
